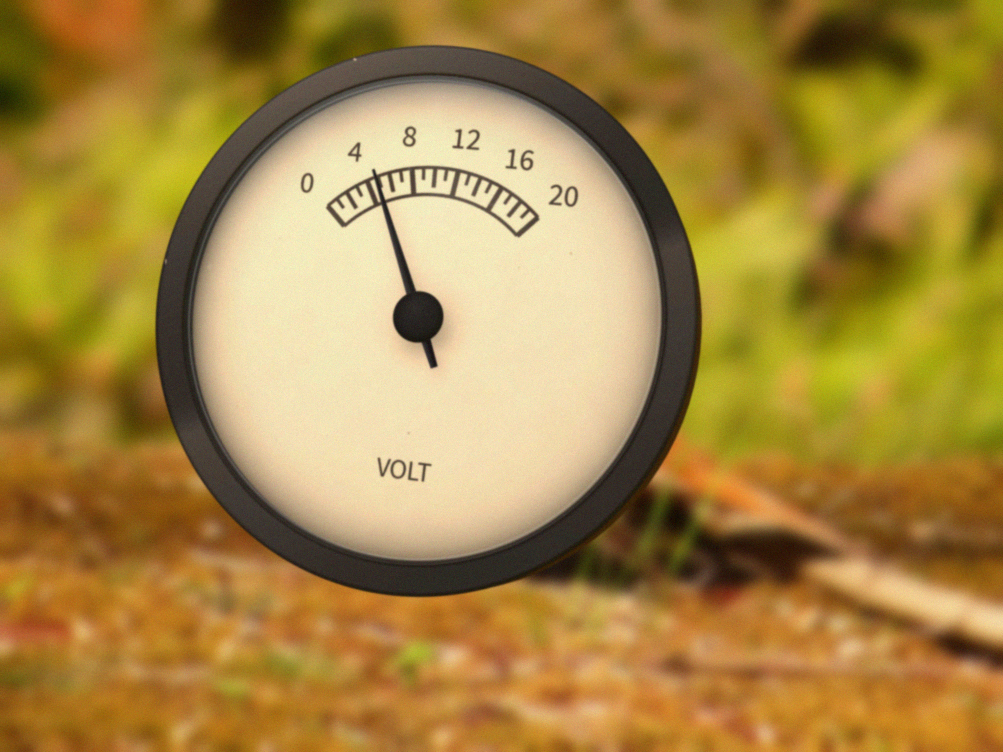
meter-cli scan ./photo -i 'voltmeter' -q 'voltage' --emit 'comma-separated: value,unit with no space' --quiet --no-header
5,V
